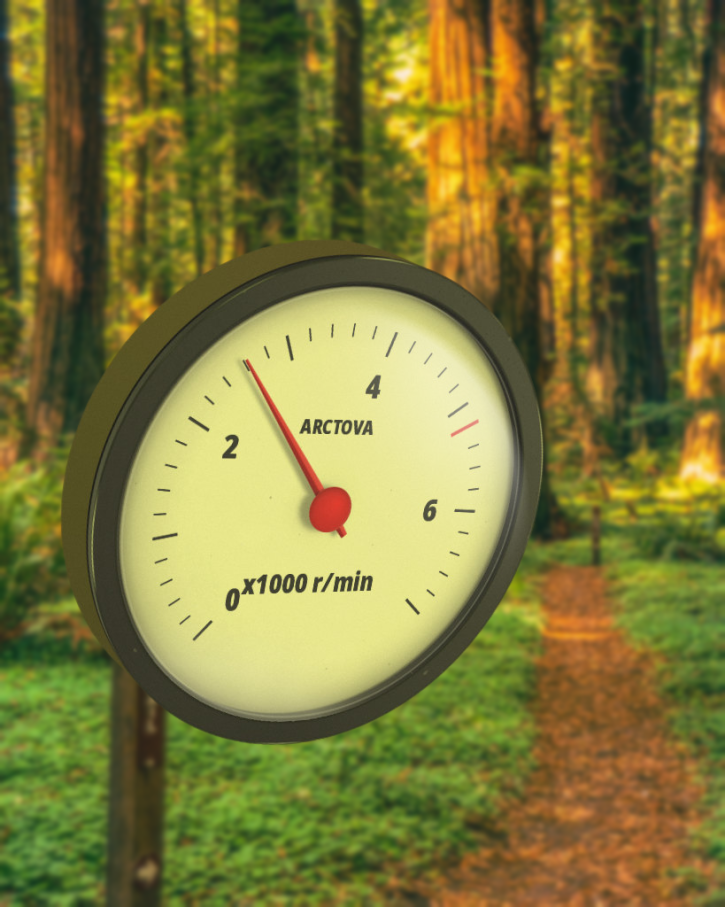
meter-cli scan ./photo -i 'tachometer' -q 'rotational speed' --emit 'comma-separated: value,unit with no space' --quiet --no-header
2600,rpm
